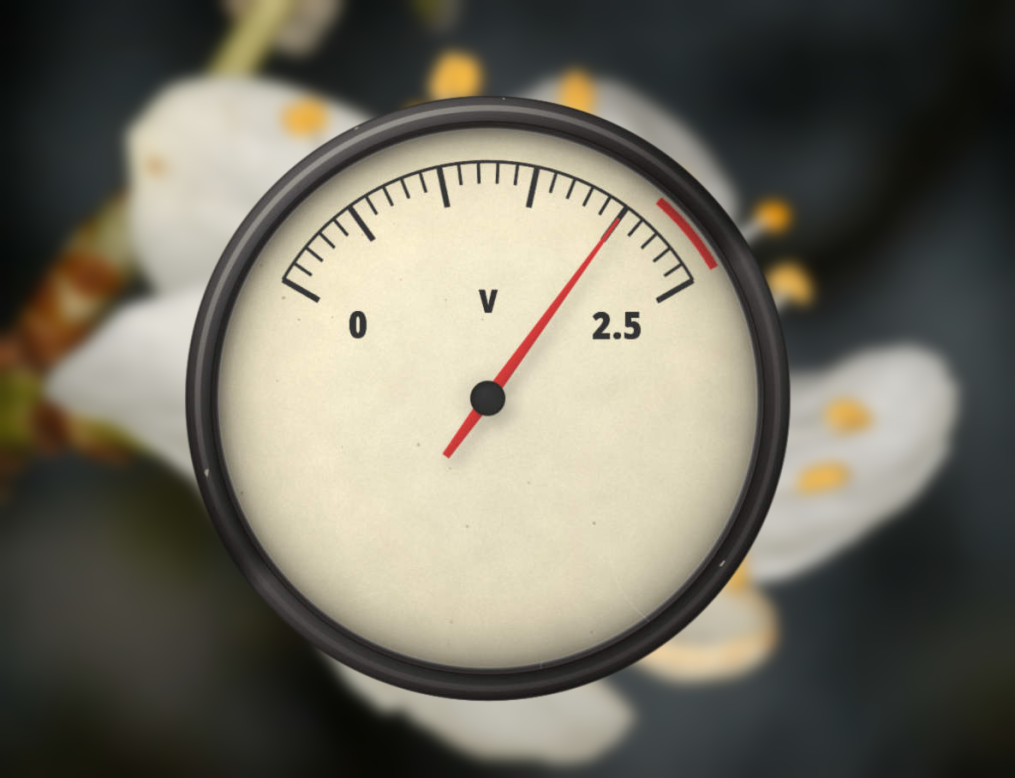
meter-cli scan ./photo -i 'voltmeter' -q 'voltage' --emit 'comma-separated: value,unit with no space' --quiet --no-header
2,V
